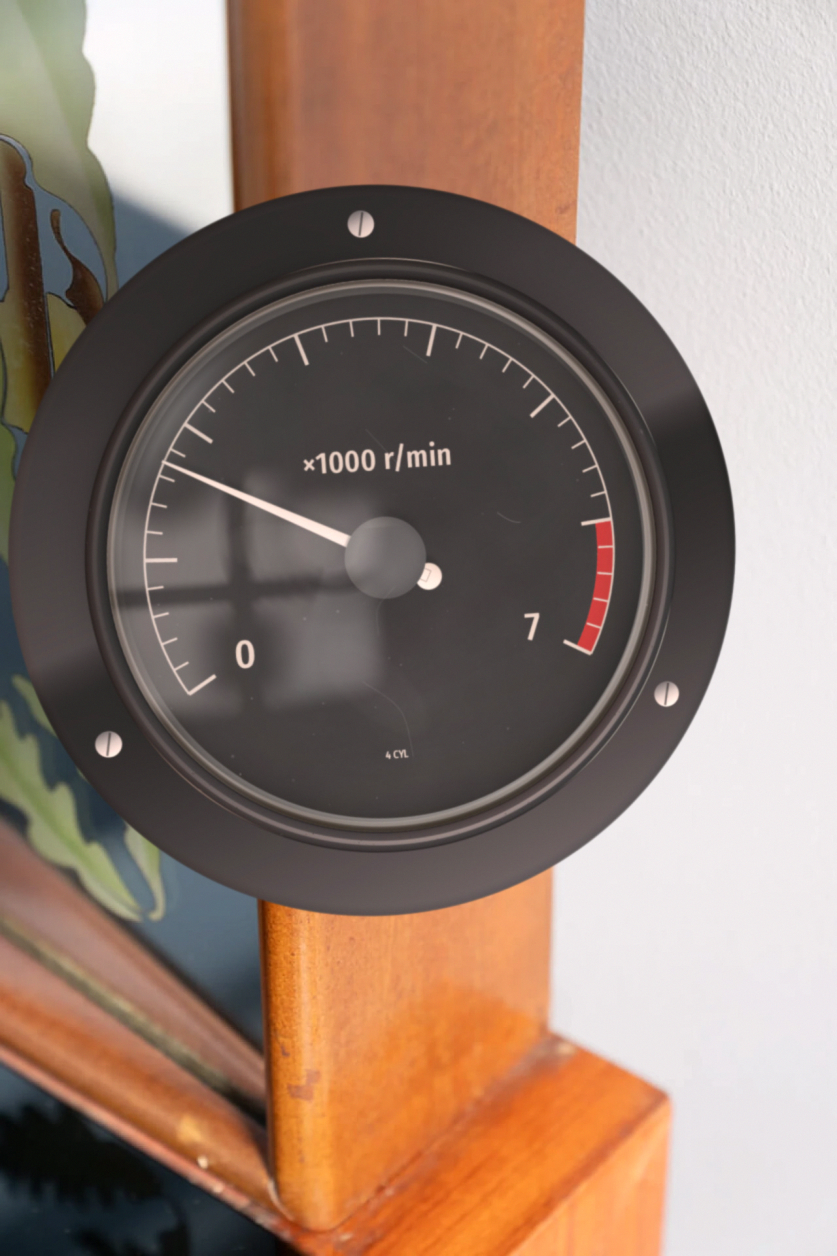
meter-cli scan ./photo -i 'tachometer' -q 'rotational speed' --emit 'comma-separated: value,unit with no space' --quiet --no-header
1700,rpm
